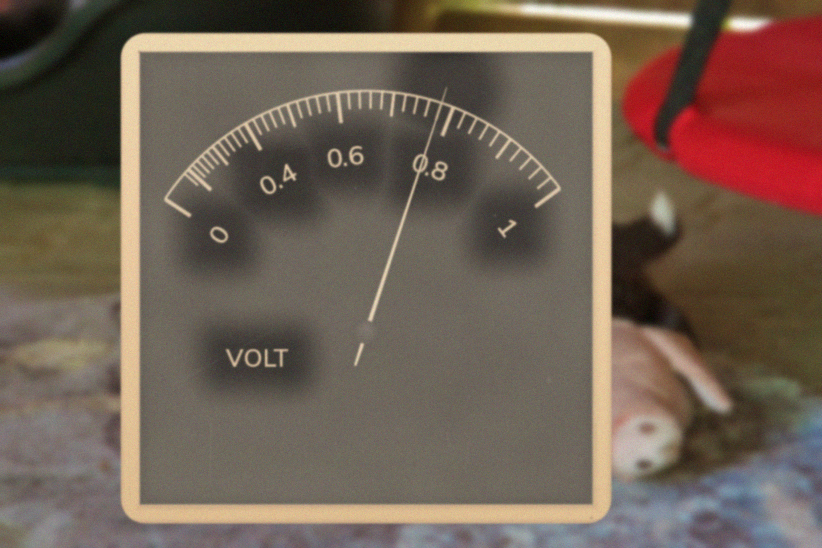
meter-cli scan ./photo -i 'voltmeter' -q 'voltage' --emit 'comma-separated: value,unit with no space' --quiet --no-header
0.78,V
